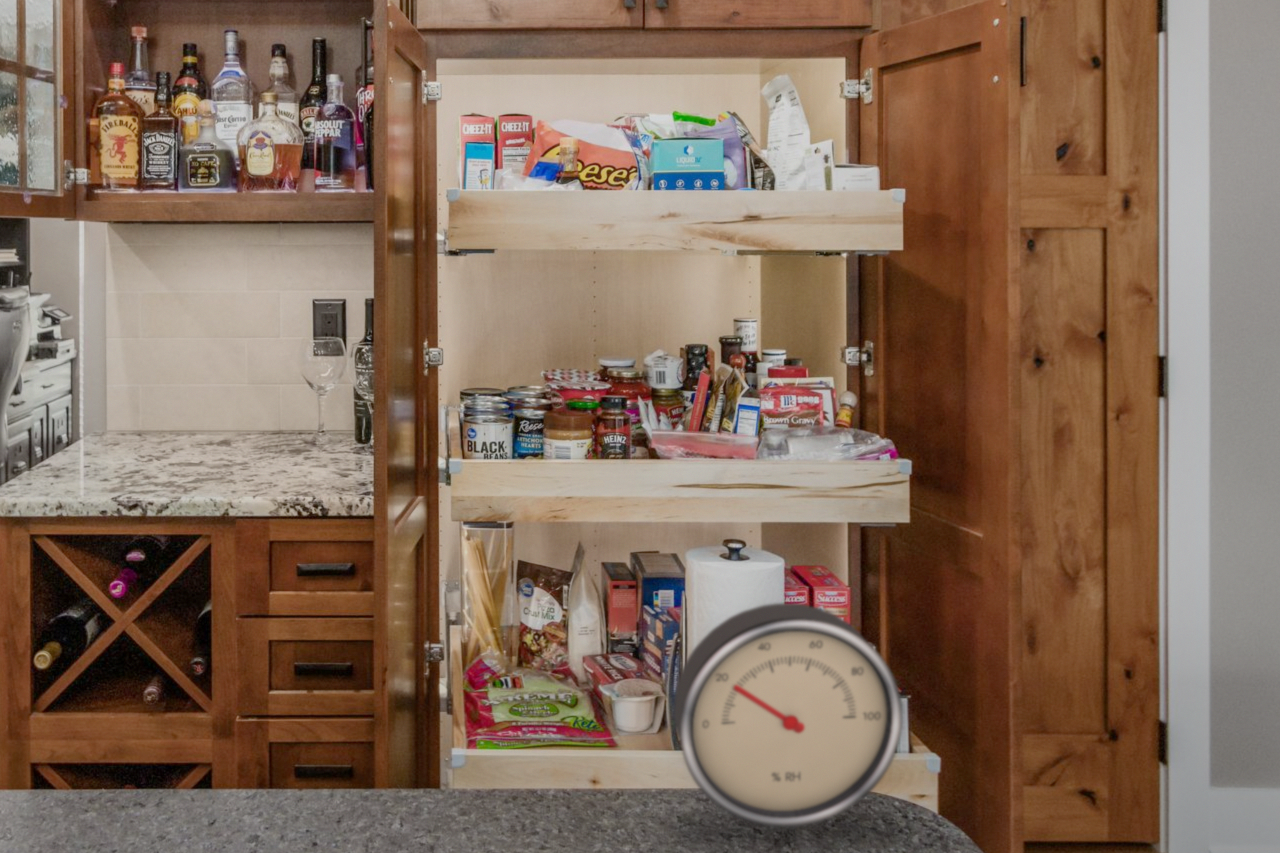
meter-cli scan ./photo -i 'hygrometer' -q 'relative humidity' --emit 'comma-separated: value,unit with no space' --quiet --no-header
20,%
